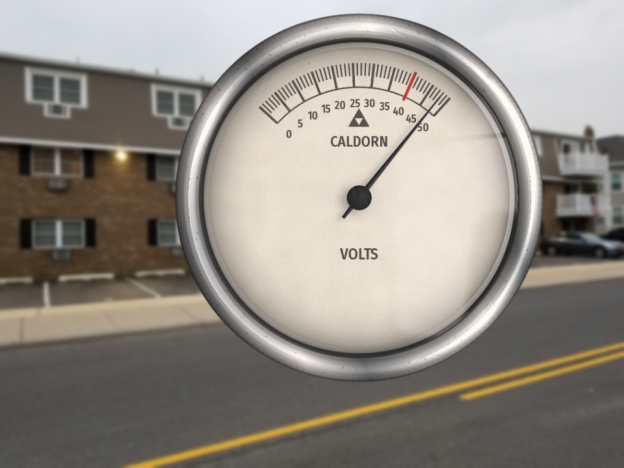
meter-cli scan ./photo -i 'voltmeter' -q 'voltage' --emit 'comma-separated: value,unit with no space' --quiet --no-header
48,V
